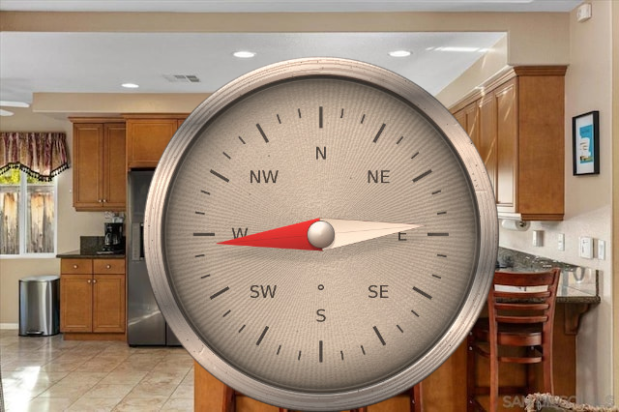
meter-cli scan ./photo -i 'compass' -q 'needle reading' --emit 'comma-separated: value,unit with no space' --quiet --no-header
265,°
